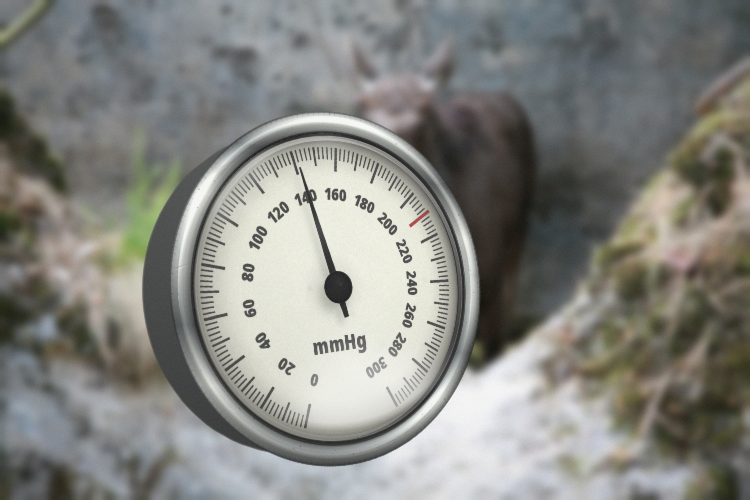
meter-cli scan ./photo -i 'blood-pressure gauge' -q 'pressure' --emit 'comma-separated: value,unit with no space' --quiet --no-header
140,mmHg
